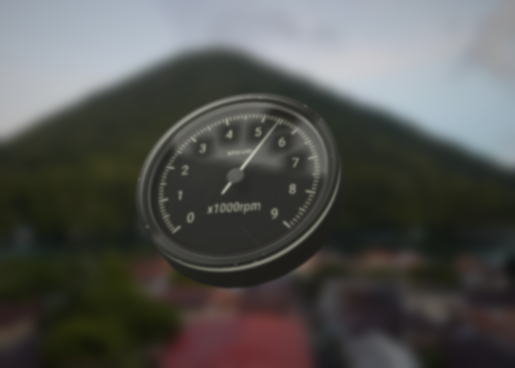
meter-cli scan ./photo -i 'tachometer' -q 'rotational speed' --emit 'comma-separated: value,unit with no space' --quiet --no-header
5500,rpm
